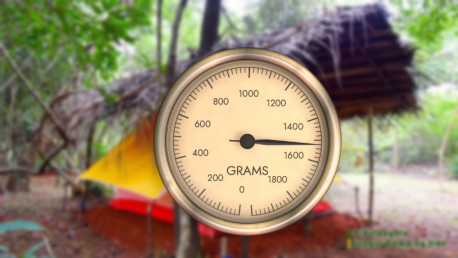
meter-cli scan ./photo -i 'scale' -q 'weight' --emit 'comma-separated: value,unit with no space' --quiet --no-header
1520,g
